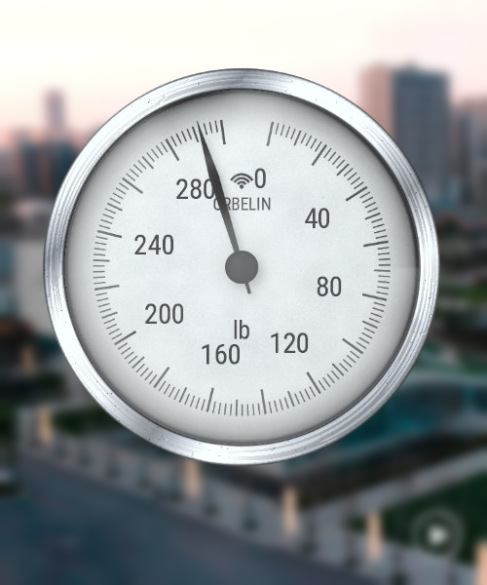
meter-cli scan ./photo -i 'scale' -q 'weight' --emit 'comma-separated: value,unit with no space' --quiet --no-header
292,lb
